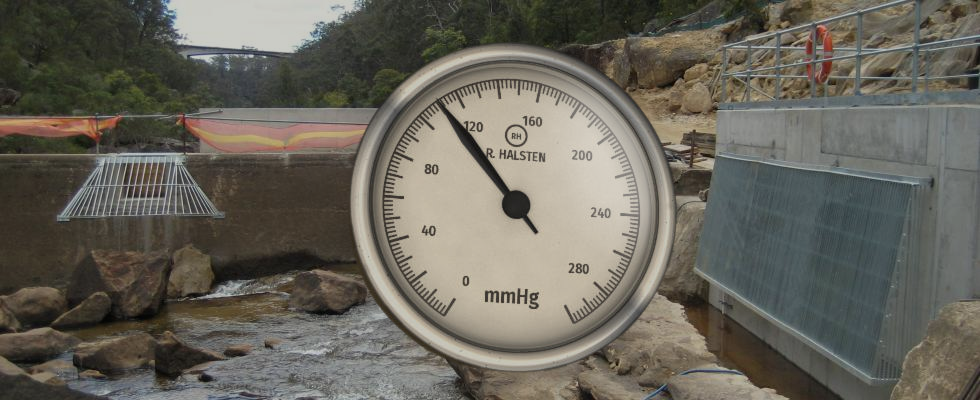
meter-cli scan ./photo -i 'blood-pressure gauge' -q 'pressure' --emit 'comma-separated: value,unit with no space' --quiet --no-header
110,mmHg
